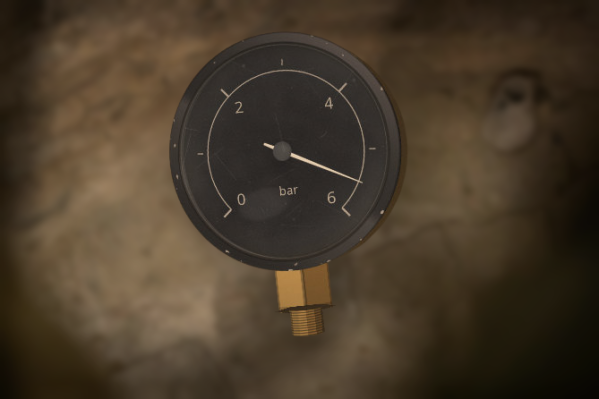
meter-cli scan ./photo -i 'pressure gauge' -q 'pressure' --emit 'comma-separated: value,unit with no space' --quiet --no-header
5.5,bar
